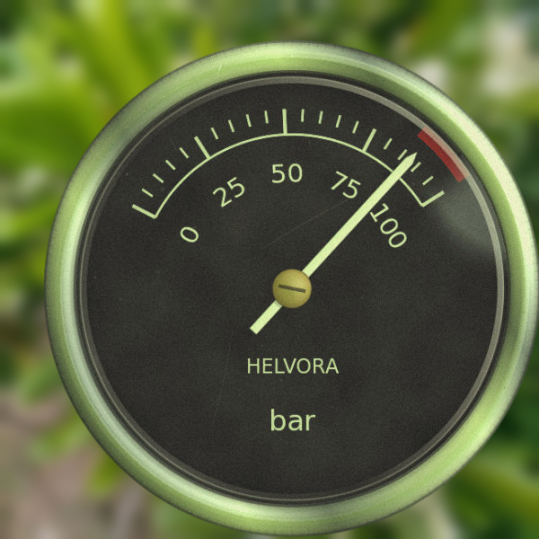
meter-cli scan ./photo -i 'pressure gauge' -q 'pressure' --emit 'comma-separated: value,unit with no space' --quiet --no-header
87.5,bar
